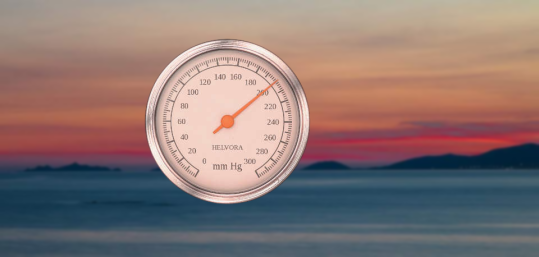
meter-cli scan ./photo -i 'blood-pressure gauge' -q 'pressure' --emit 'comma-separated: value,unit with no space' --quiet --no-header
200,mmHg
